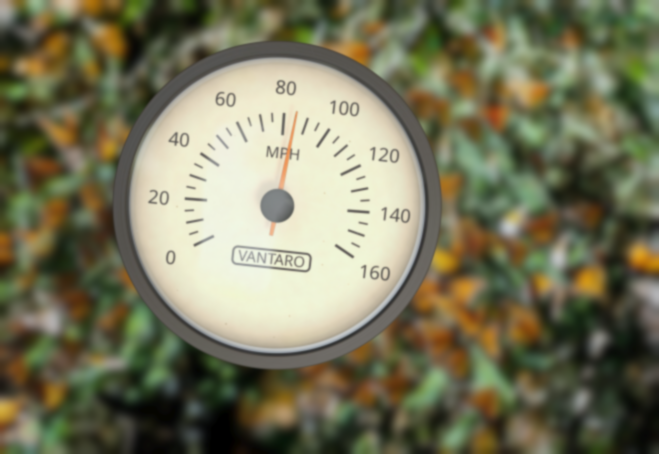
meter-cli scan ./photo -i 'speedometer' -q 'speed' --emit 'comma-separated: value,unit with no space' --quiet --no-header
85,mph
